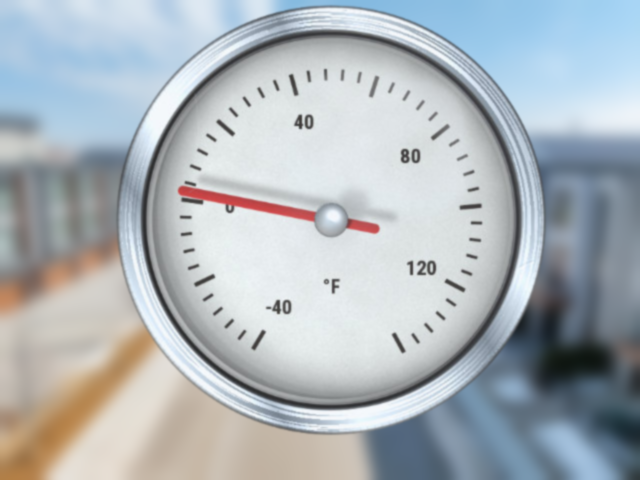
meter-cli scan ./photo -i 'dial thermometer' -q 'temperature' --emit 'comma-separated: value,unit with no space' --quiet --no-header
2,°F
